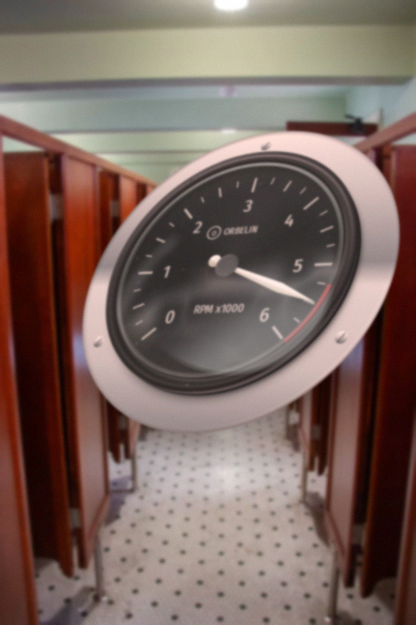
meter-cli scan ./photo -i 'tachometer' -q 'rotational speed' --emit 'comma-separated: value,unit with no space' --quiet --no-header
5500,rpm
